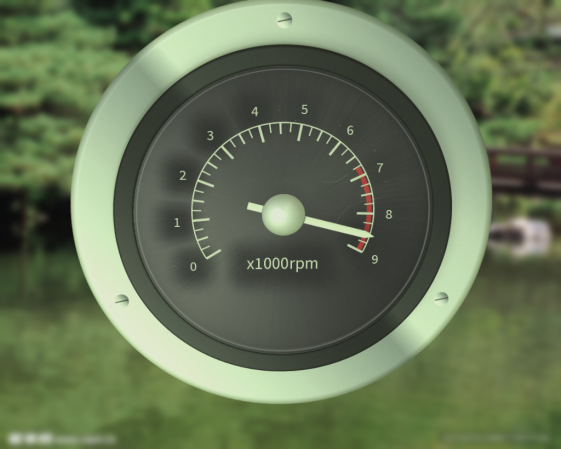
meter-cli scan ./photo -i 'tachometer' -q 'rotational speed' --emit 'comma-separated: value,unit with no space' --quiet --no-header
8500,rpm
